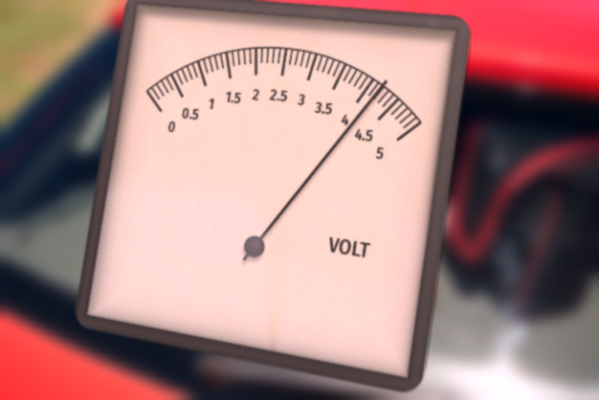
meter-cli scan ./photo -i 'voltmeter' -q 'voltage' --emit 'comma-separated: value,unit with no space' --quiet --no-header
4.2,V
